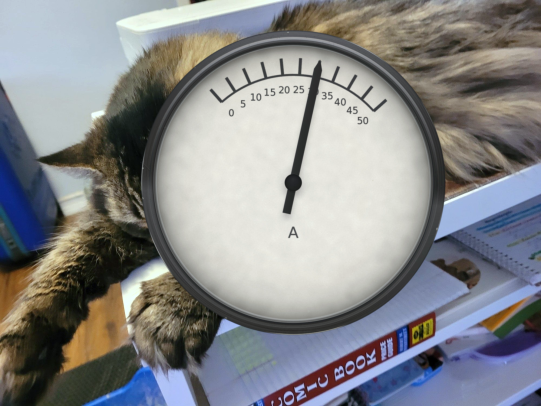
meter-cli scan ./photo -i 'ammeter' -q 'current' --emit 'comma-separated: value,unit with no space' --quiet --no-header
30,A
